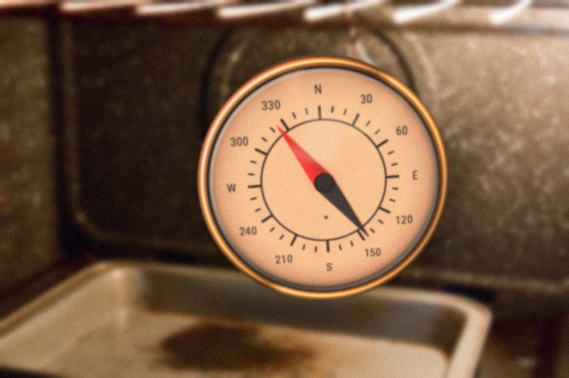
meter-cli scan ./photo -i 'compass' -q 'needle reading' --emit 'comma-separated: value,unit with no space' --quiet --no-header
325,°
